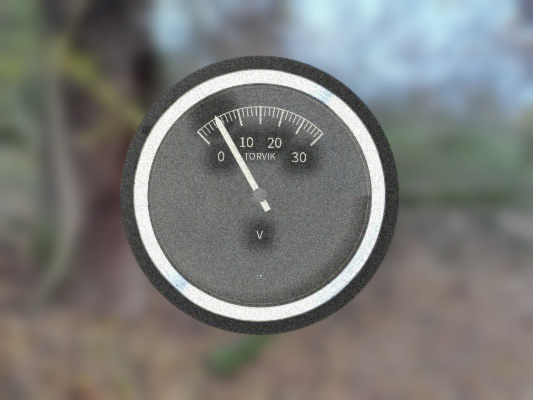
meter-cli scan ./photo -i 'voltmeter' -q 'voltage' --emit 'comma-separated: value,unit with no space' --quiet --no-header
5,V
